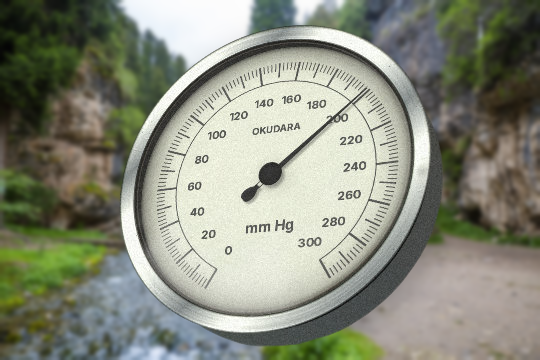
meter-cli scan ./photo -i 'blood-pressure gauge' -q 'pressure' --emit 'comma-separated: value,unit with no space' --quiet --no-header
200,mmHg
